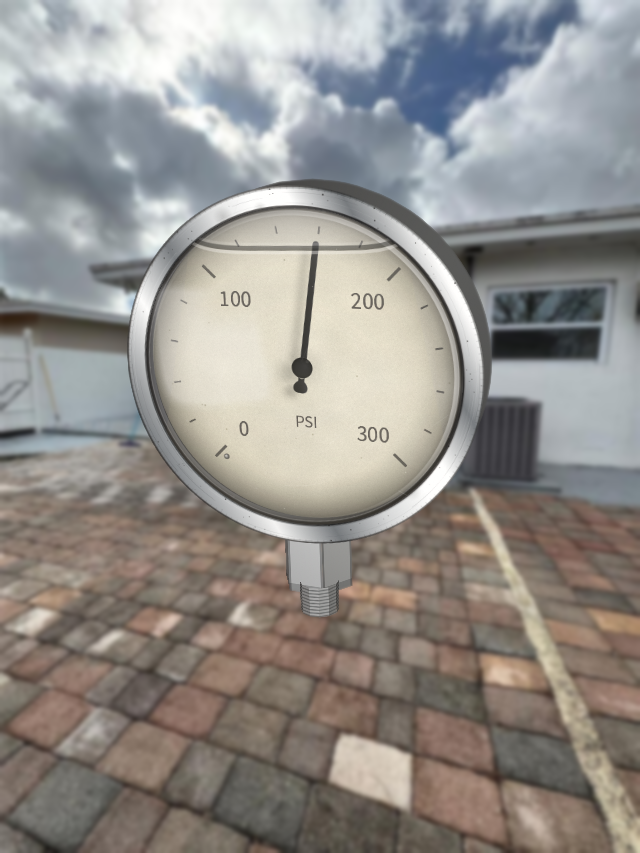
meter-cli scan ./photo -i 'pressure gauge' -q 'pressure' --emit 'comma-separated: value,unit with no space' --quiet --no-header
160,psi
